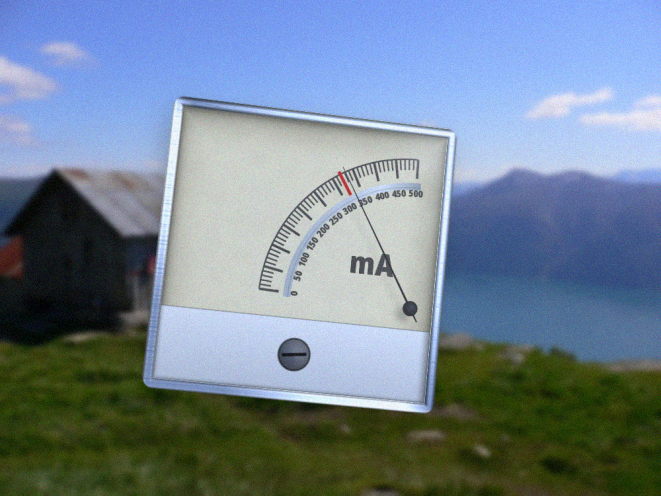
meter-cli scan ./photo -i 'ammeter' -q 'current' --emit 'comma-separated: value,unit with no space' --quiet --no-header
330,mA
